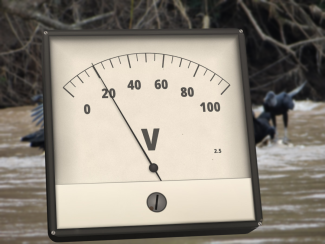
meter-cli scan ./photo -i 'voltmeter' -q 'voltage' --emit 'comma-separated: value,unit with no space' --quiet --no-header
20,V
